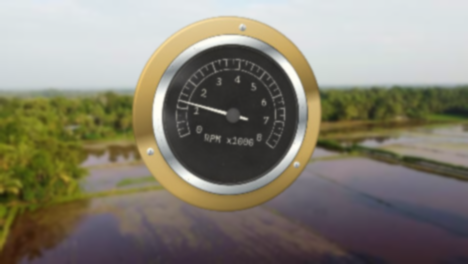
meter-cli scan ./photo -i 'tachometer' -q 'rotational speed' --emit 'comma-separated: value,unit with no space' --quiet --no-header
1250,rpm
